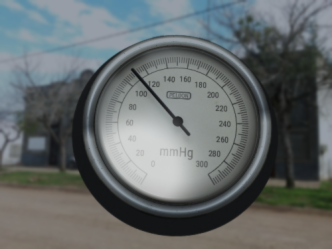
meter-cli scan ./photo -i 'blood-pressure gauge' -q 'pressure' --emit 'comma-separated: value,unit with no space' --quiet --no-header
110,mmHg
